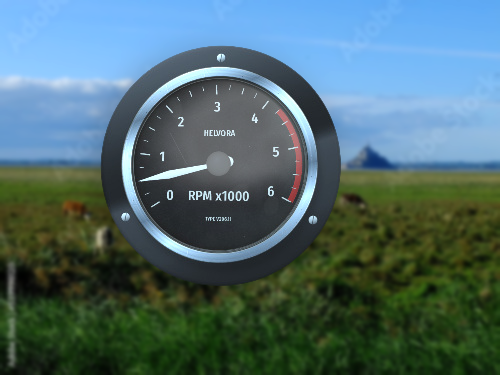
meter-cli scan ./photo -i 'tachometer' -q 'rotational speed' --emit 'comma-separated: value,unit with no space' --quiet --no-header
500,rpm
